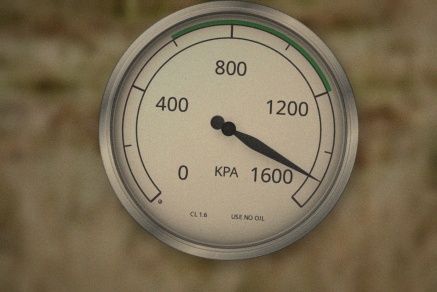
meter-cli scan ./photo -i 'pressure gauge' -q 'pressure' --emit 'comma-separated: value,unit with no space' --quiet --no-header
1500,kPa
